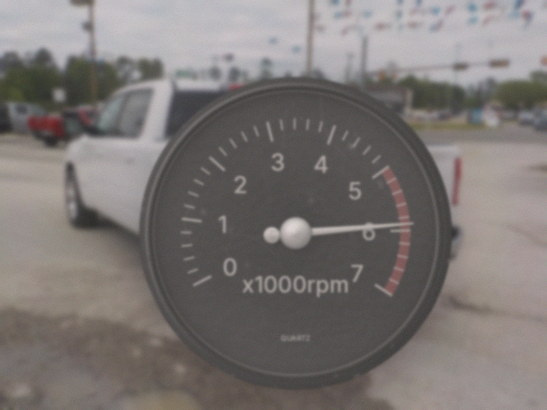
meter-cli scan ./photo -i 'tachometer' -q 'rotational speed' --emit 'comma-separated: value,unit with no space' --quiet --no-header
5900,rpm
